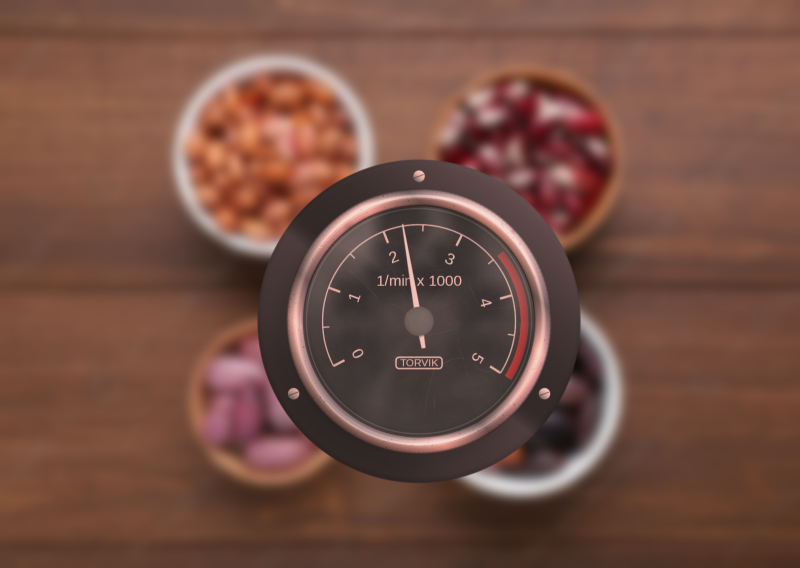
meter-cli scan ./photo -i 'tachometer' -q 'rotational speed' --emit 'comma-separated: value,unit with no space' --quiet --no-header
2250,rpm
